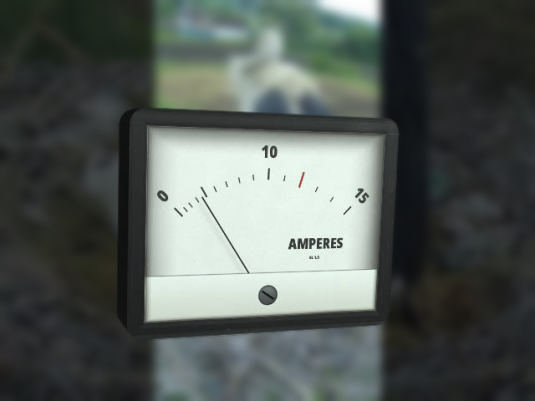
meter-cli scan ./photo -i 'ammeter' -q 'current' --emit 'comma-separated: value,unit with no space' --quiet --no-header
4.5,A
